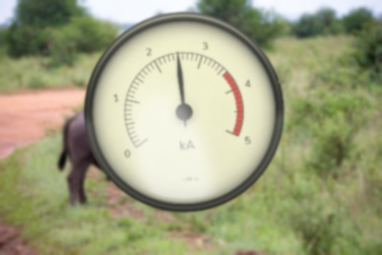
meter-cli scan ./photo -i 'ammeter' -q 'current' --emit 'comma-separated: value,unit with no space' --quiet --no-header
2.5,kA
